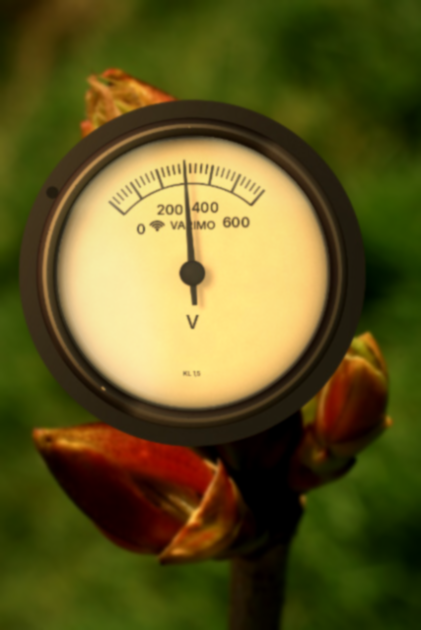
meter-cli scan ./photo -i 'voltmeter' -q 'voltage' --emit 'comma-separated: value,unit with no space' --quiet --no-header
300,V
